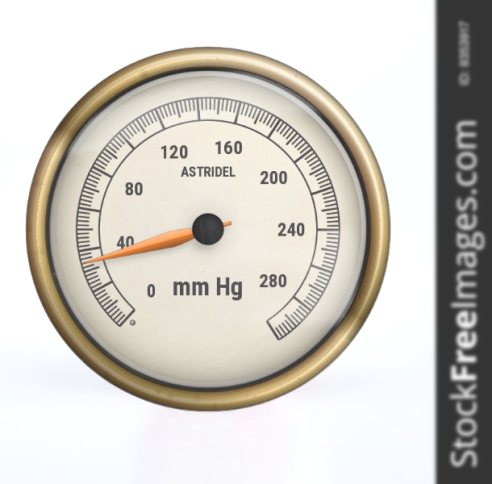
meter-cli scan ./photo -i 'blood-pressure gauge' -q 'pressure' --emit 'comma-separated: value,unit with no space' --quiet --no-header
34,mmHg
